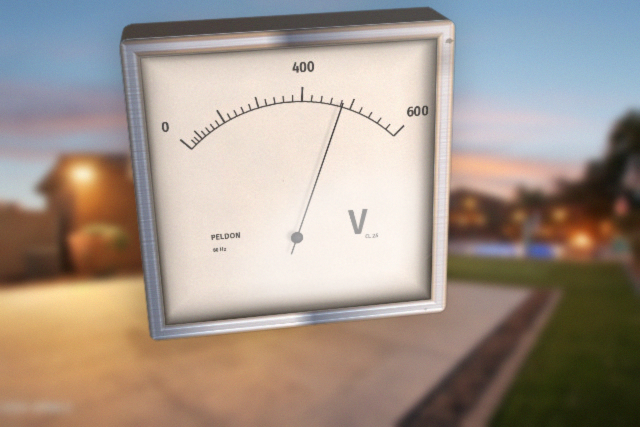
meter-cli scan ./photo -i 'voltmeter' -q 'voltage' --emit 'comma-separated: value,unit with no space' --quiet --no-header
480,V
